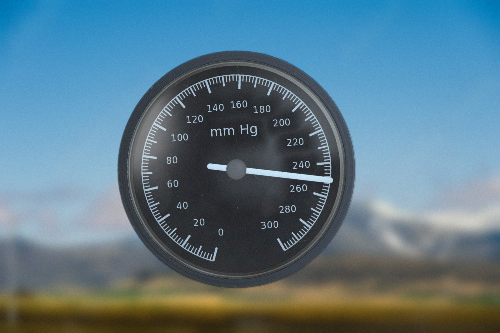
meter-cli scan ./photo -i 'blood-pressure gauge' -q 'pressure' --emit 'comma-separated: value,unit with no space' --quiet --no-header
250,mmHg
